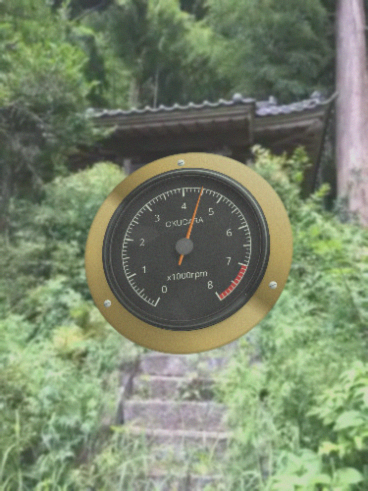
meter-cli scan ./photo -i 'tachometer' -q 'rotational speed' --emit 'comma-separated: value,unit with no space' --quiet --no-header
4500,rpm
